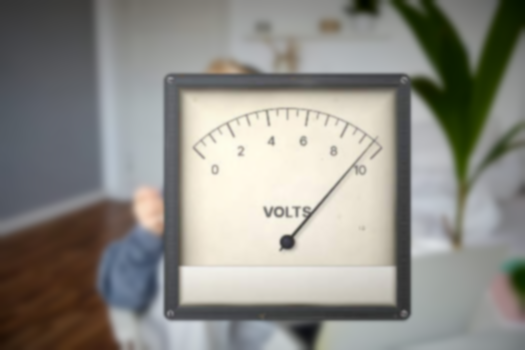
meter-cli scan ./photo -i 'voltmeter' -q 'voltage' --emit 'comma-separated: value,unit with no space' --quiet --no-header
9.5,V
